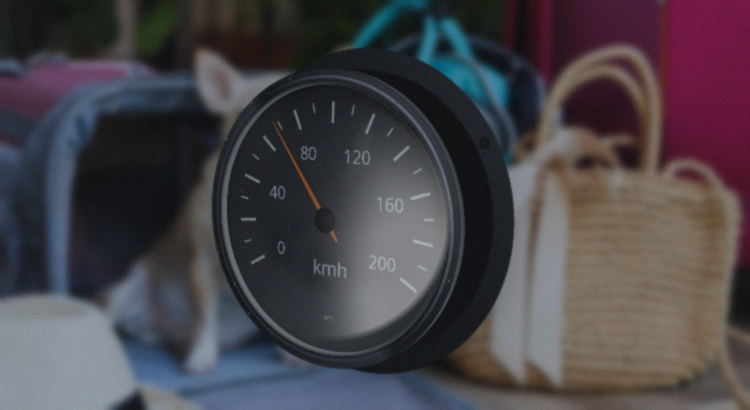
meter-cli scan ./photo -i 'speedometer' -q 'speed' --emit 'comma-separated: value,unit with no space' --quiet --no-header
70,km/h
